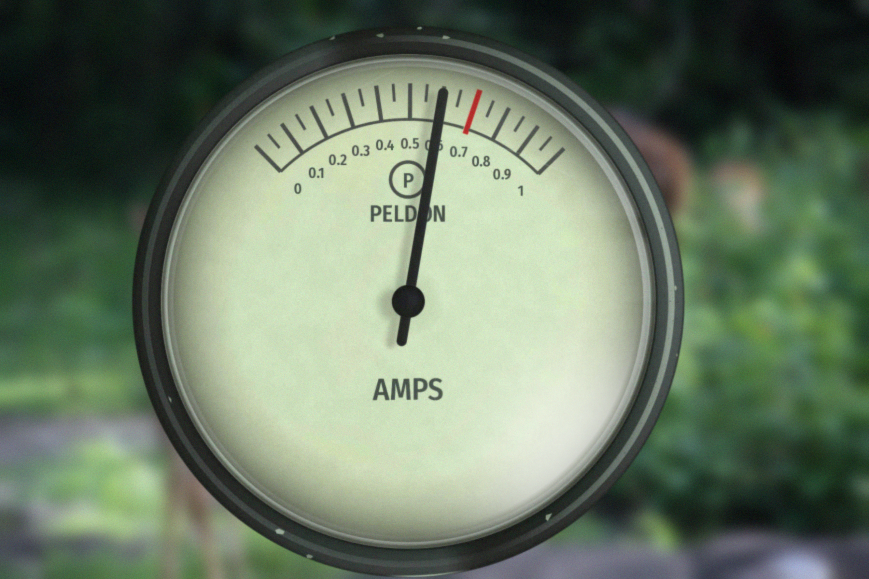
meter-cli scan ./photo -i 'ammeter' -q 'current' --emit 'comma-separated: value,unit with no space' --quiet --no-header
0.6,A
